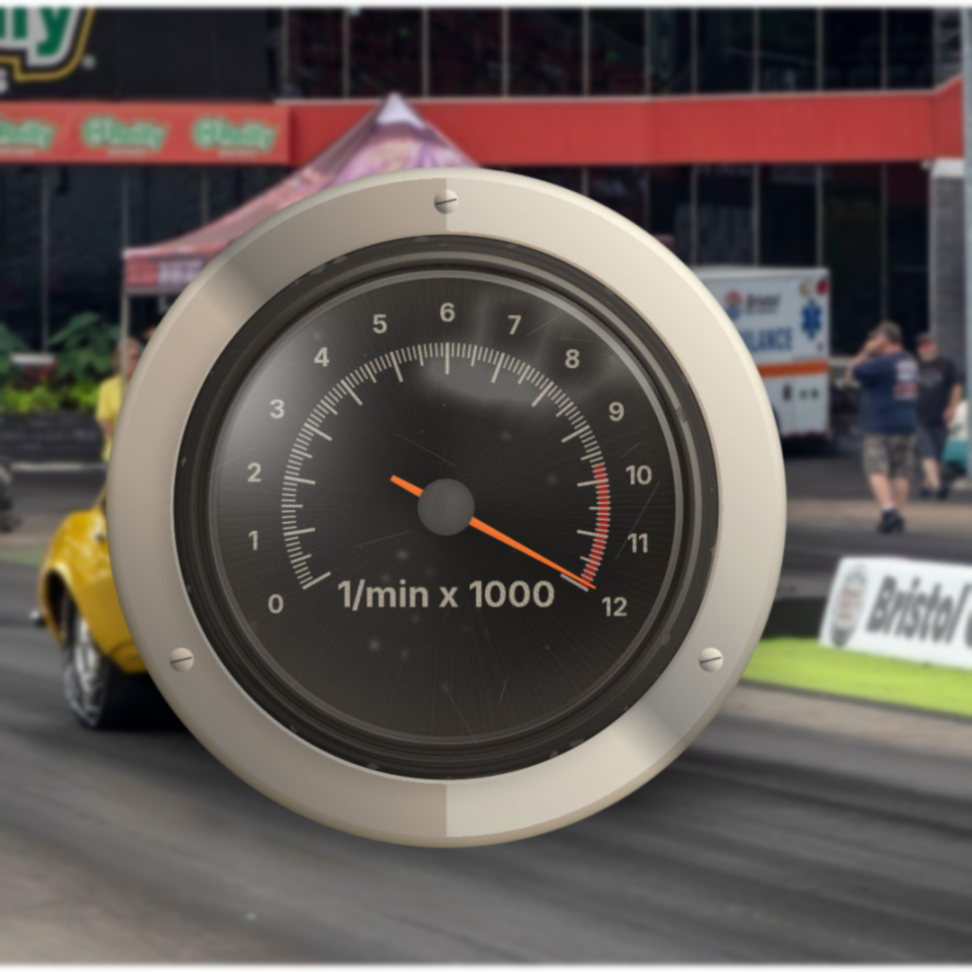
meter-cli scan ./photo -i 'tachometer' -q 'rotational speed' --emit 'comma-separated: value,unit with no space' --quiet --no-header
11900,rpm
